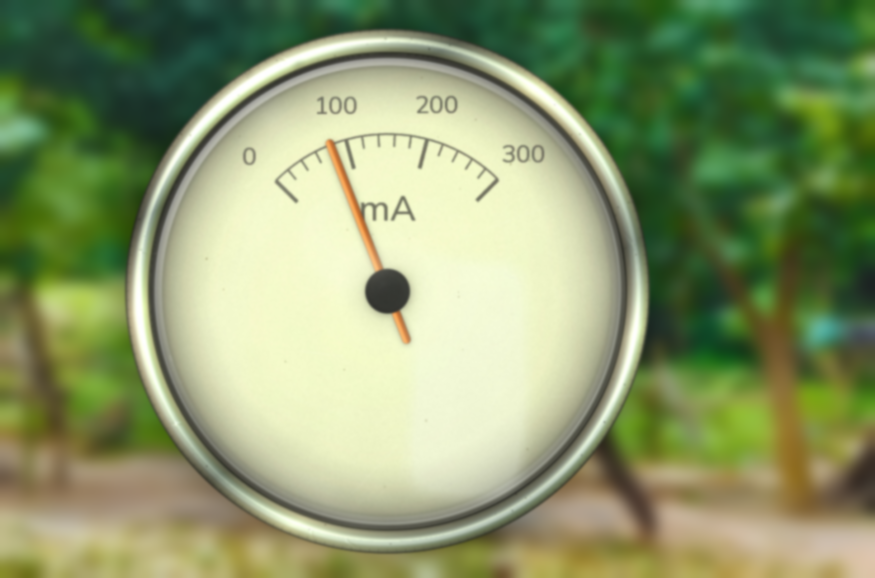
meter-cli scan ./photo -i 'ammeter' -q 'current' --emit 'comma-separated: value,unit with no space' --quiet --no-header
80,mA
